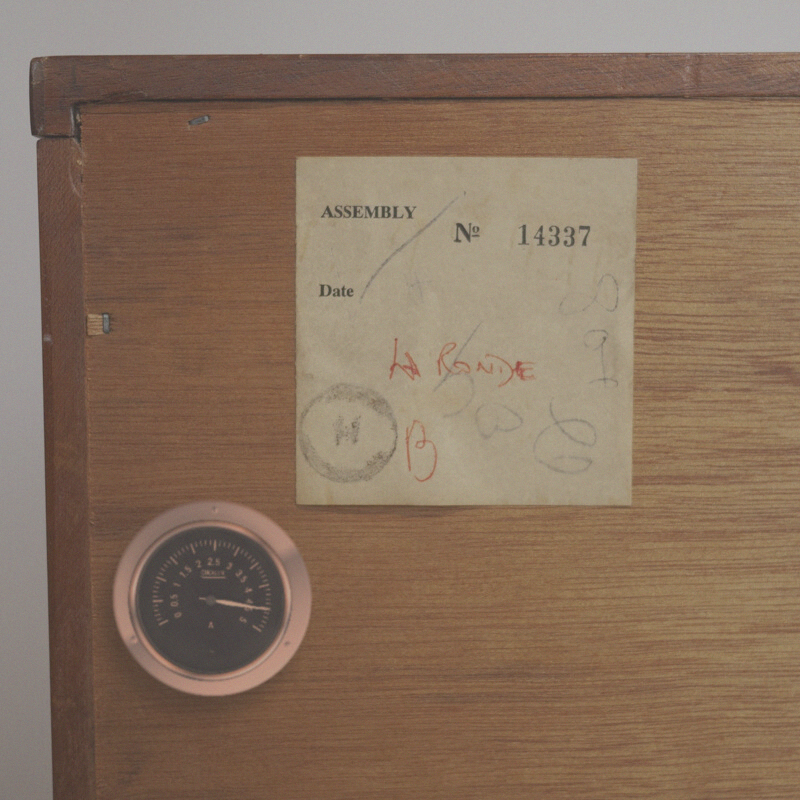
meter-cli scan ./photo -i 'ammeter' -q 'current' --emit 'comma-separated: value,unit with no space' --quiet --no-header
4.5,A
